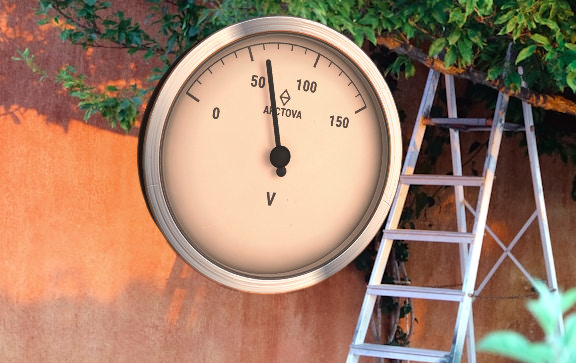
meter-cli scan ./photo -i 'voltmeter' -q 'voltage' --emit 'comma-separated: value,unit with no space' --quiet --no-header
60,V
